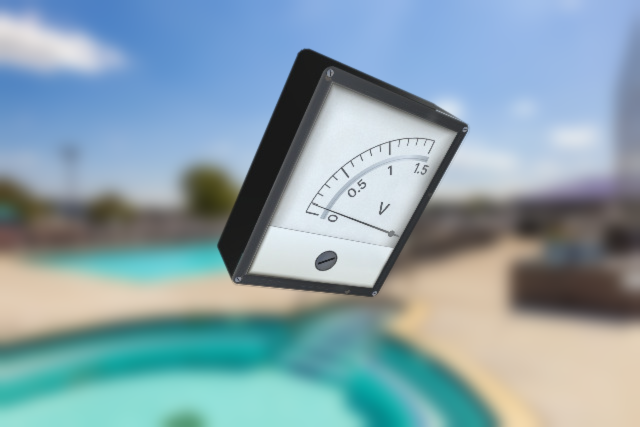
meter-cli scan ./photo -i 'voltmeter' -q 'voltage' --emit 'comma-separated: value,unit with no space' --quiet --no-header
0.1,V
